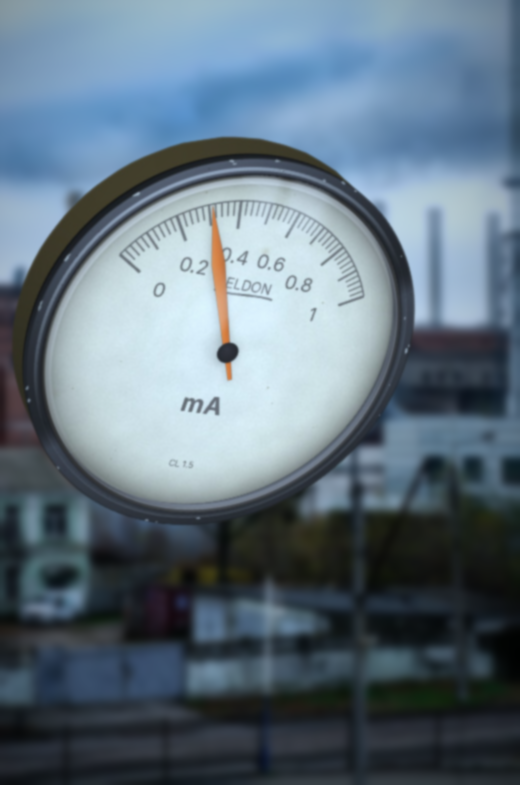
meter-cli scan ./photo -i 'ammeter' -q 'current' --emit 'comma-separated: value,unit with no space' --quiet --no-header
0.3,mA
